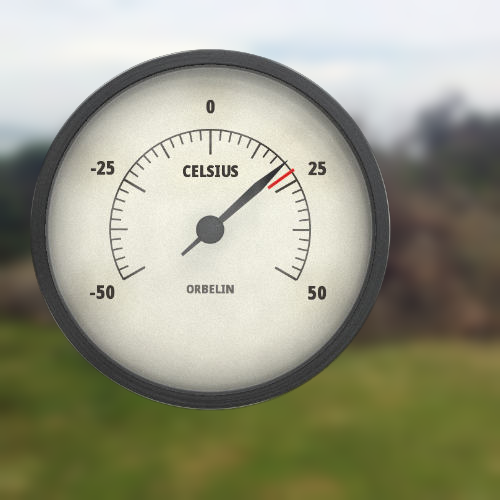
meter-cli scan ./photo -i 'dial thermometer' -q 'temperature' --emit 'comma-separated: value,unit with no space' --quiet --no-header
20,°C
